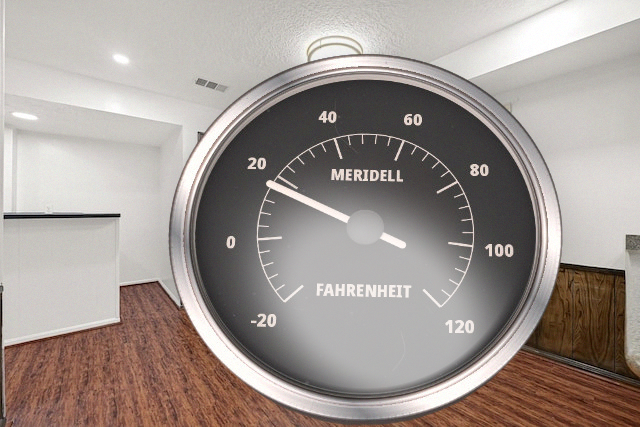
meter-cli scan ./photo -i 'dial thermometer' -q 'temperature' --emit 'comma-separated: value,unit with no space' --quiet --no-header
16,°F
